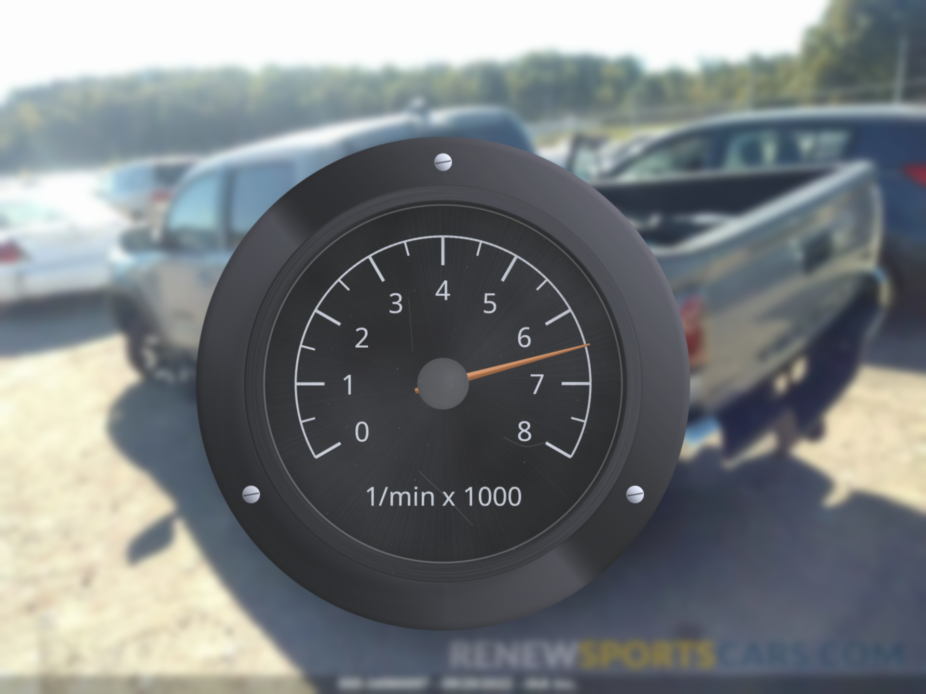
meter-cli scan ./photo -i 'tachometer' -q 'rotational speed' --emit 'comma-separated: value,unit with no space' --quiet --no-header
6500,rpm
